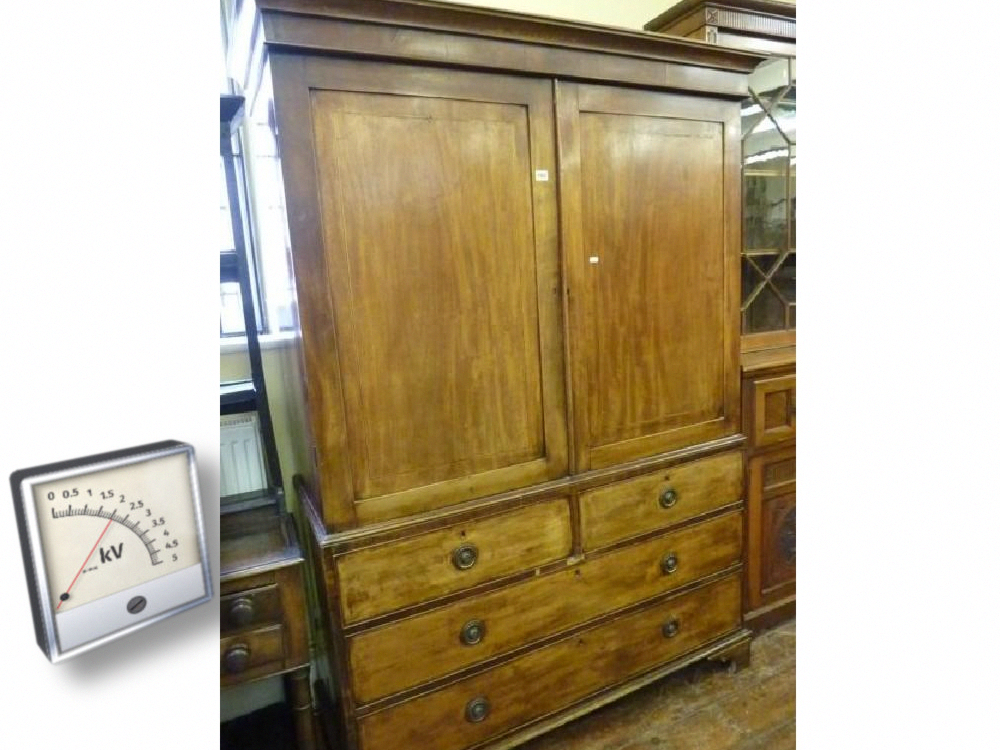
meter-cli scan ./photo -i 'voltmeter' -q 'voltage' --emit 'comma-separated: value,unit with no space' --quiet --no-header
2,kV
